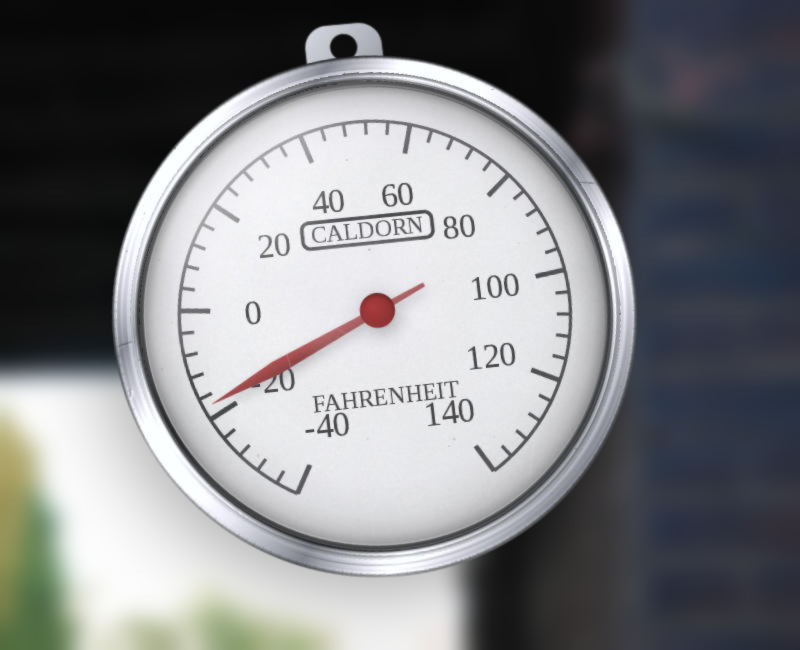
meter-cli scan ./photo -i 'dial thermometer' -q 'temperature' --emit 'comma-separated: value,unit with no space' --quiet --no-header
-18,°F
